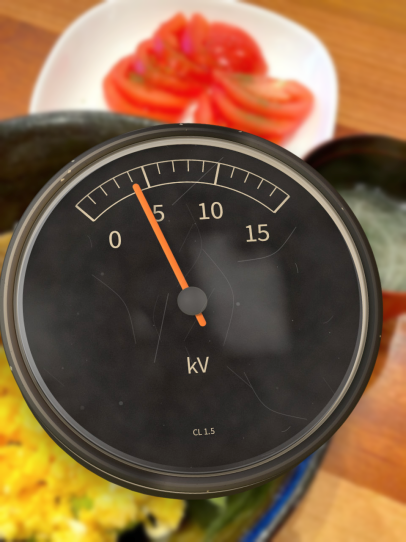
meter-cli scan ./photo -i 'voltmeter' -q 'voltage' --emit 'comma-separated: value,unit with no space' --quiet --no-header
4,kV
